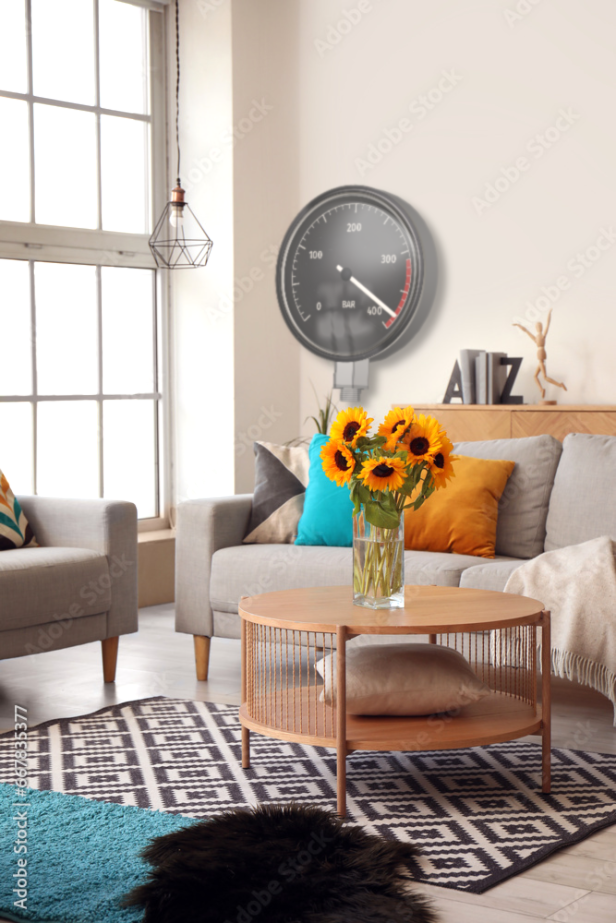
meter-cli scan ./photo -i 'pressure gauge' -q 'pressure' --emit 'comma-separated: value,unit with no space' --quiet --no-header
380,bar
